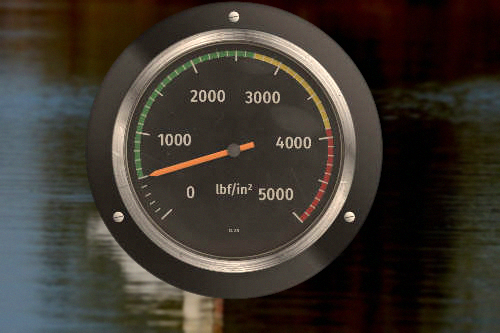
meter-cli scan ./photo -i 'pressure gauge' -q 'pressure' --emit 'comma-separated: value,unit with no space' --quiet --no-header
500,psi
